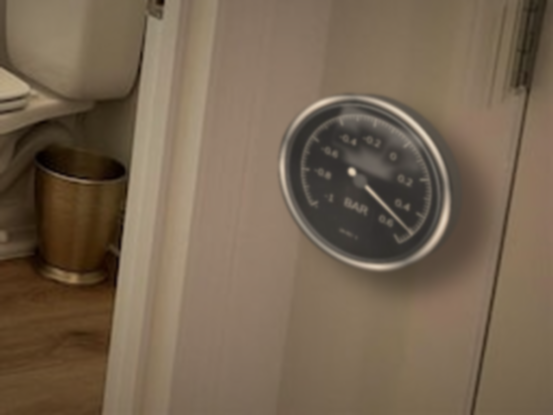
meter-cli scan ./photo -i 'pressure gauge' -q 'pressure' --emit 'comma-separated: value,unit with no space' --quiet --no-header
0.5,bar
